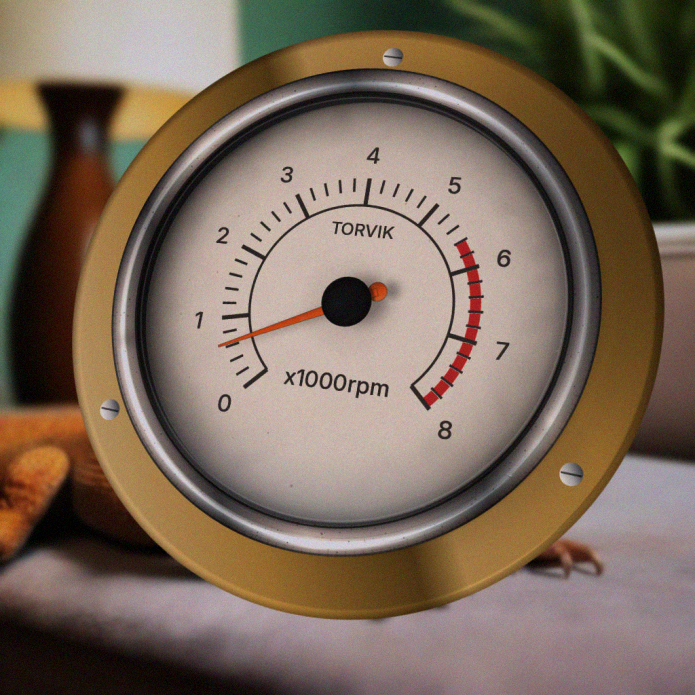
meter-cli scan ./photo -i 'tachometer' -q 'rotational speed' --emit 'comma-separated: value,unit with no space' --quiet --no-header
600,rpm
